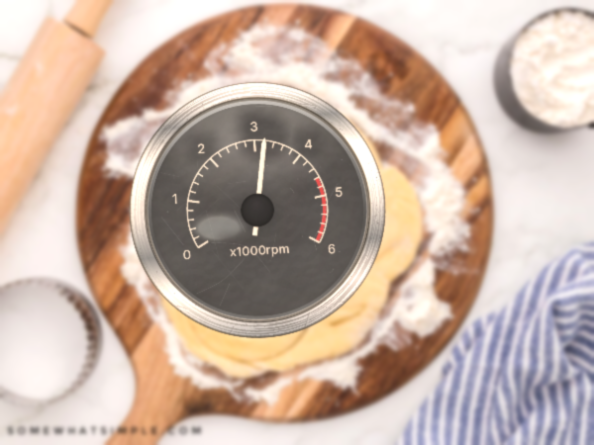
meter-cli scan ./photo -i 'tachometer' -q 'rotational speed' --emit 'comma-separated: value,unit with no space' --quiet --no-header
3200,rpm
